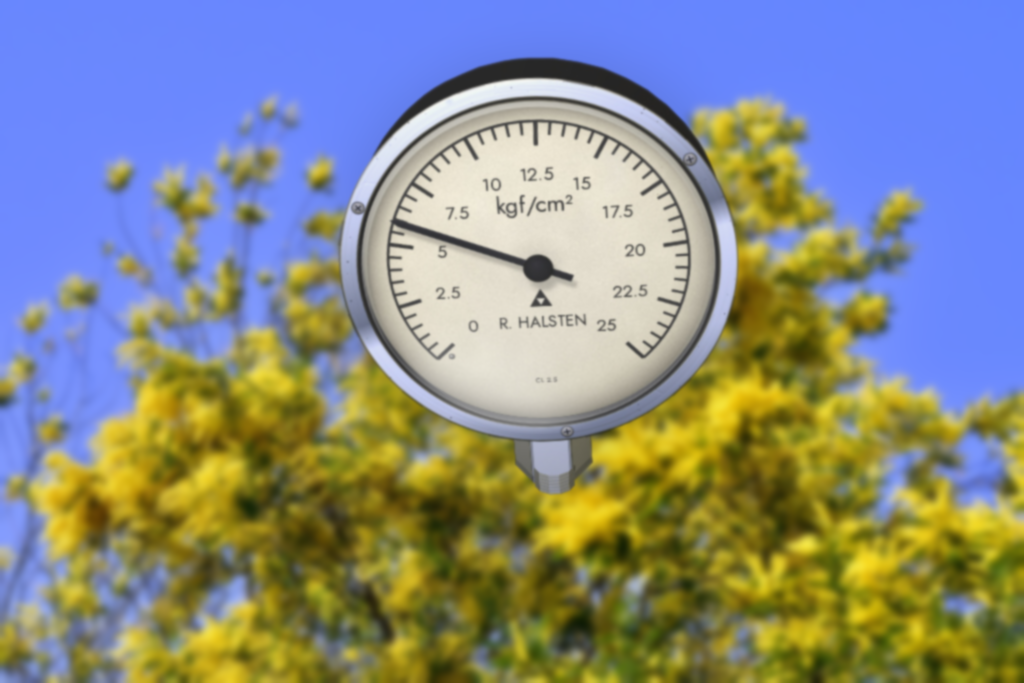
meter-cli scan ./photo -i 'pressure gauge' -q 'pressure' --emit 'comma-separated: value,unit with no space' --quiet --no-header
6,kg/cm²
